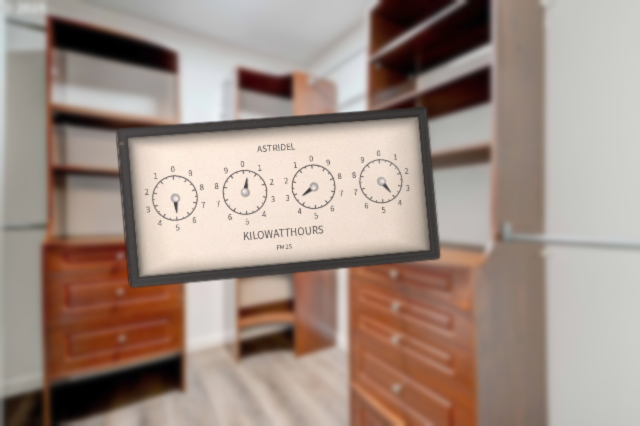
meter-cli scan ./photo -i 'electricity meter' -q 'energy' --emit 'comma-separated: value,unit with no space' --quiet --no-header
5034,kWh
